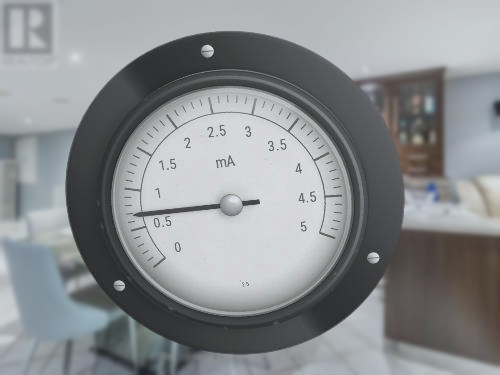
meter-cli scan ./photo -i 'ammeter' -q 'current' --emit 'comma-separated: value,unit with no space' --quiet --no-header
0.7,mA
